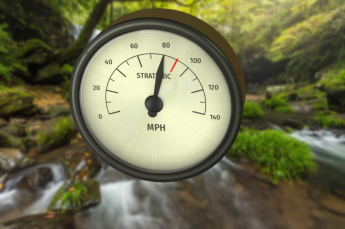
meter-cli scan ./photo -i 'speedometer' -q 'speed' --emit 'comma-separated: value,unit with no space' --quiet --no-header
80,mph
